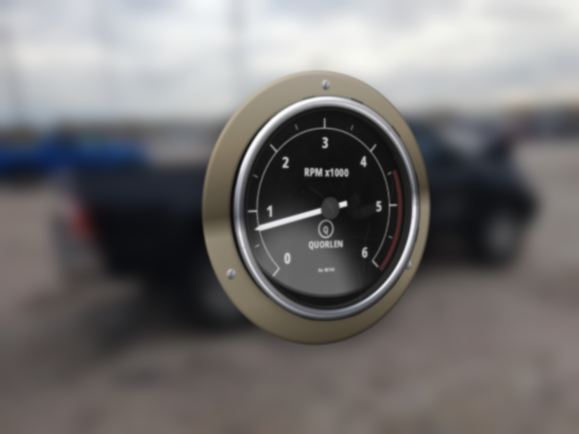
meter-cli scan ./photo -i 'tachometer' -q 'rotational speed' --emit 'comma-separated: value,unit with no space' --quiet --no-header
750,rpm
